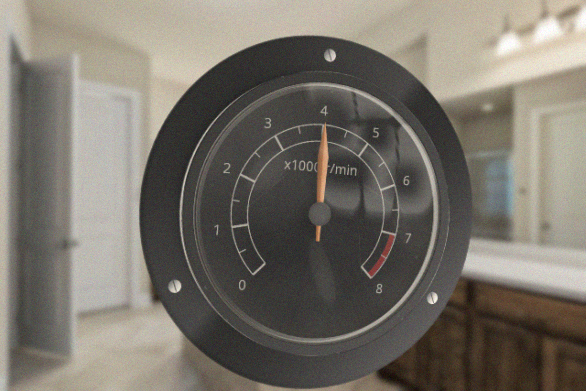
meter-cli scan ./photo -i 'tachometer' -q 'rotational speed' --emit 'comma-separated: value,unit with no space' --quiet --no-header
4000,rpm
